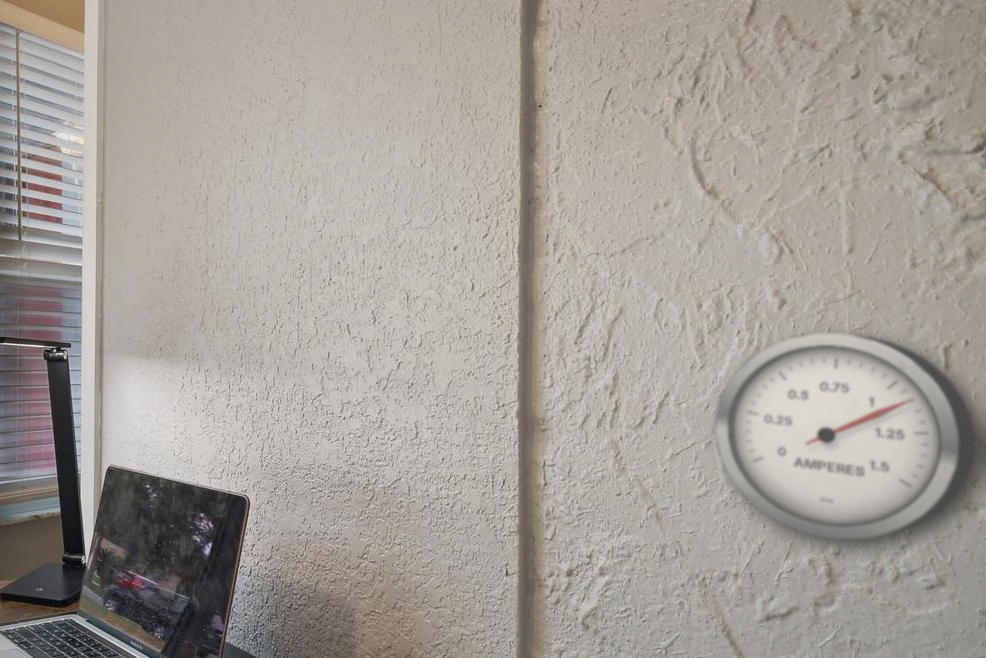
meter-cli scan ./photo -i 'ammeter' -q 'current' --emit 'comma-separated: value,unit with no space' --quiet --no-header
1.1,A
